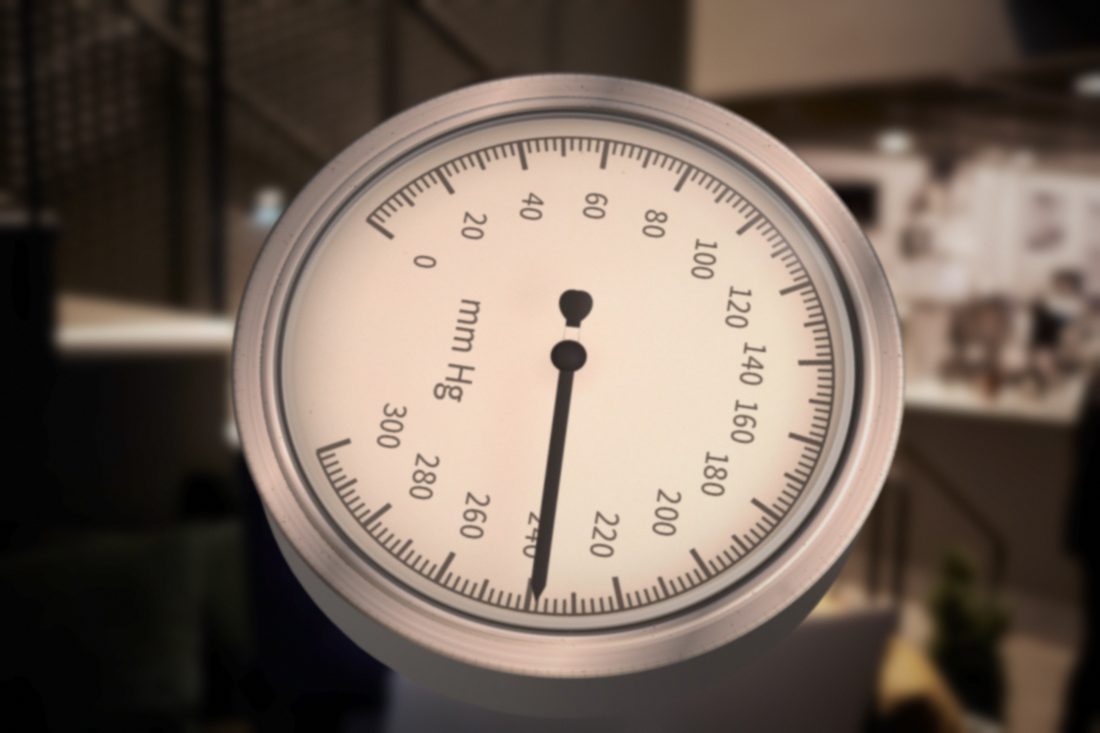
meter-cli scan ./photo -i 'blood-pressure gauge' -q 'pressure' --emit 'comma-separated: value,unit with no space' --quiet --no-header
238,mmHg
